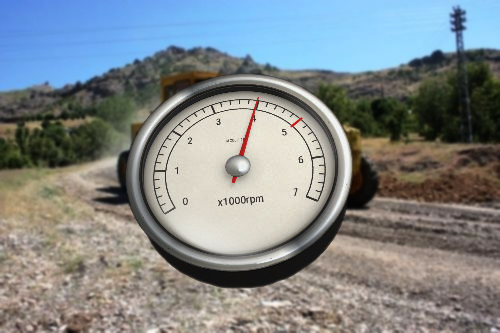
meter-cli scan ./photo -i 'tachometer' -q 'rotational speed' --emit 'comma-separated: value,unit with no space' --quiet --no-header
4000,rpm
